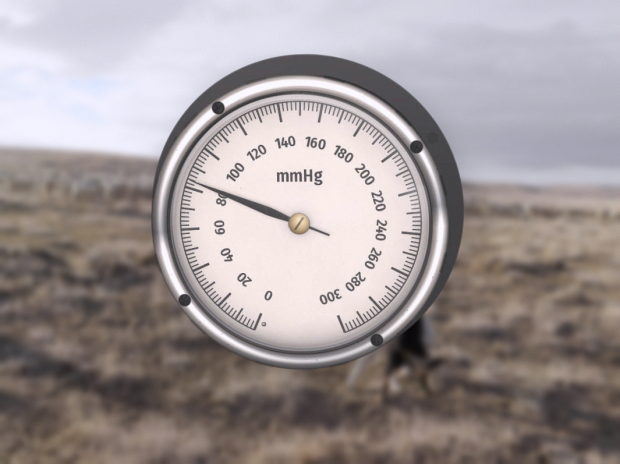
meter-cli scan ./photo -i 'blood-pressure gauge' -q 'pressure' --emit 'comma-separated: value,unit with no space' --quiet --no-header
84,mmHg
